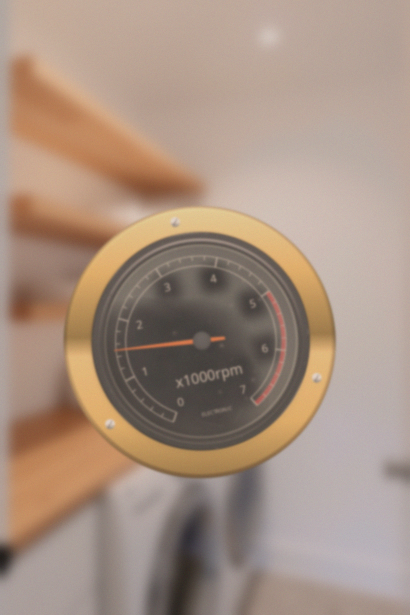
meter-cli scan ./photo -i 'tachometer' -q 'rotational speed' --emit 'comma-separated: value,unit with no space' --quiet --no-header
1500,rpm
